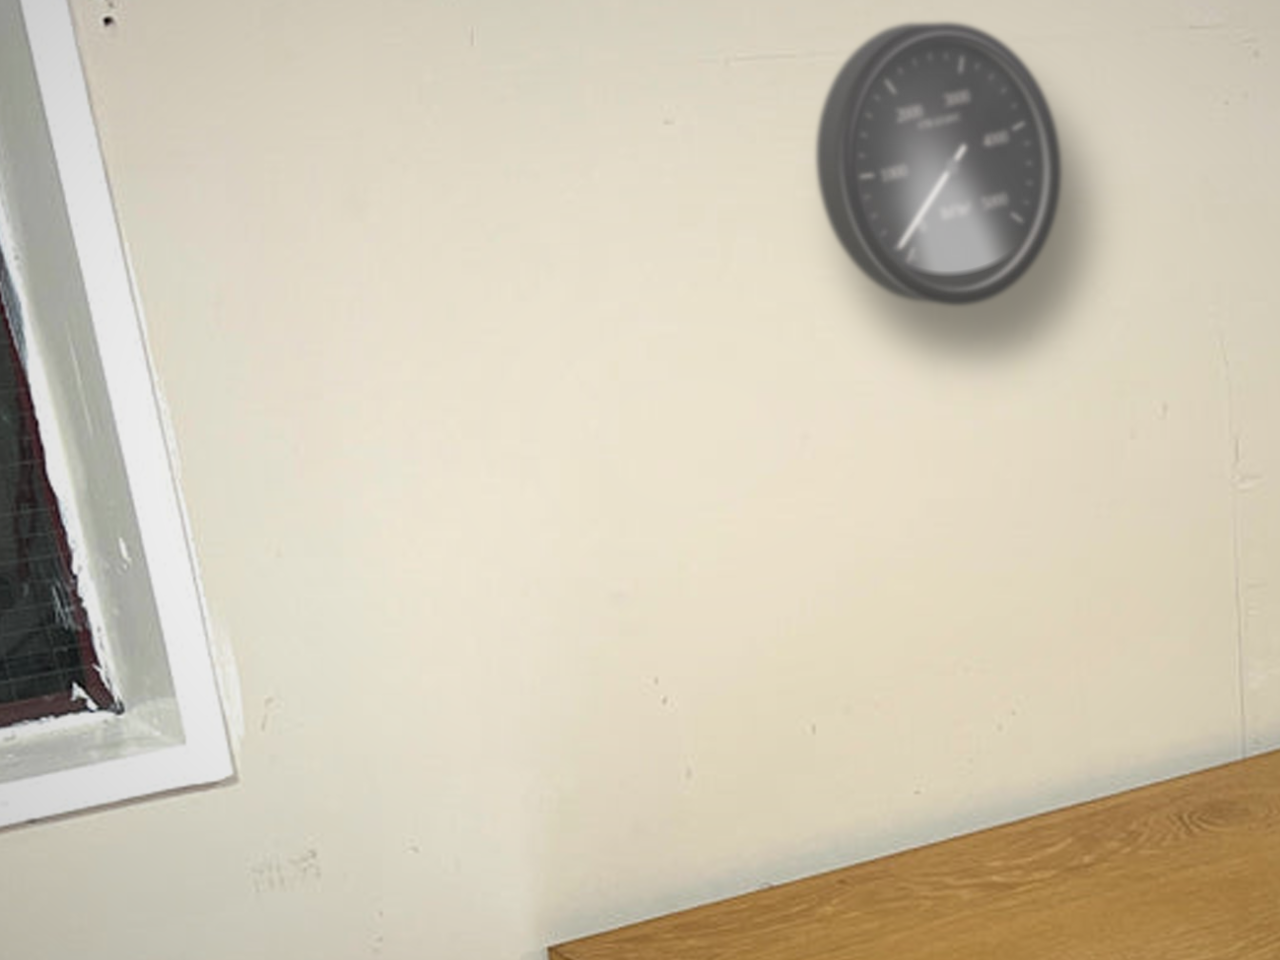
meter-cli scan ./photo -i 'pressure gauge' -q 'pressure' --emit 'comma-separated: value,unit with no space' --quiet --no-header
200,psi
